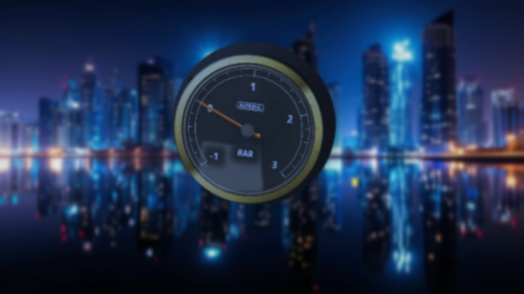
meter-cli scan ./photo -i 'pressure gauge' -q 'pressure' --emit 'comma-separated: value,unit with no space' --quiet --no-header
0,bar
